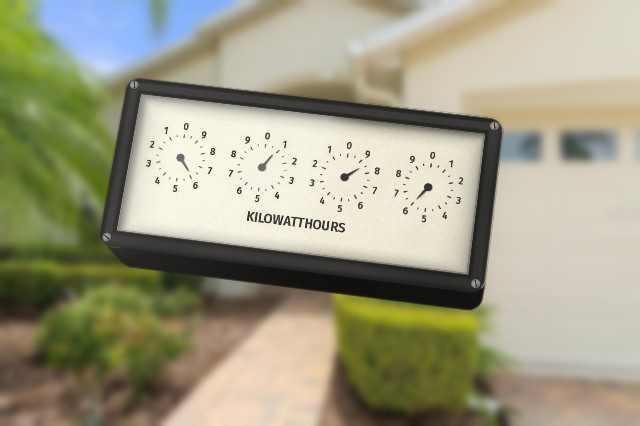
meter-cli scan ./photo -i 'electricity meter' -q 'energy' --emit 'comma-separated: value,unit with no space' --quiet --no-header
6086,kWh
